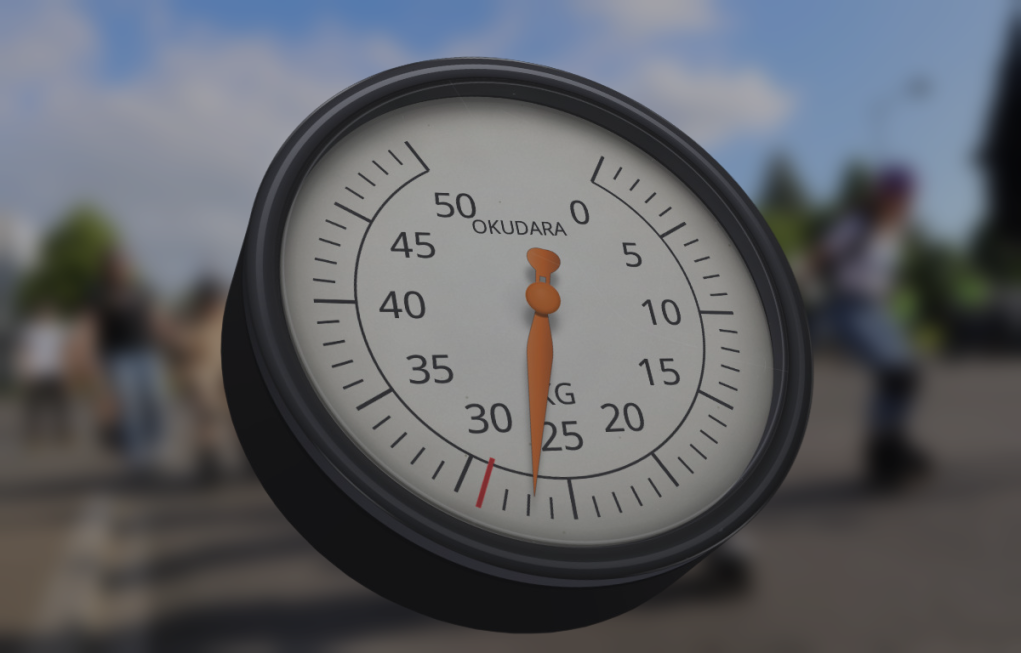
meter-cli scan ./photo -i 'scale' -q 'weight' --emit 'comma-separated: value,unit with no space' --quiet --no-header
27,kg
